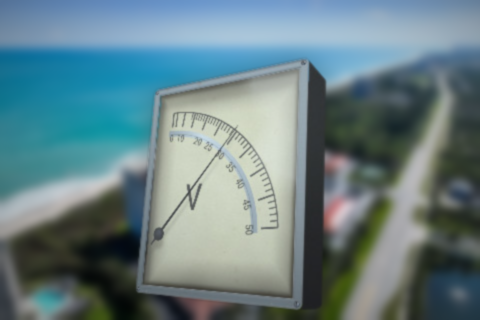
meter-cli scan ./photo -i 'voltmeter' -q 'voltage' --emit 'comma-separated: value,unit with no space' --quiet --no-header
30,V
